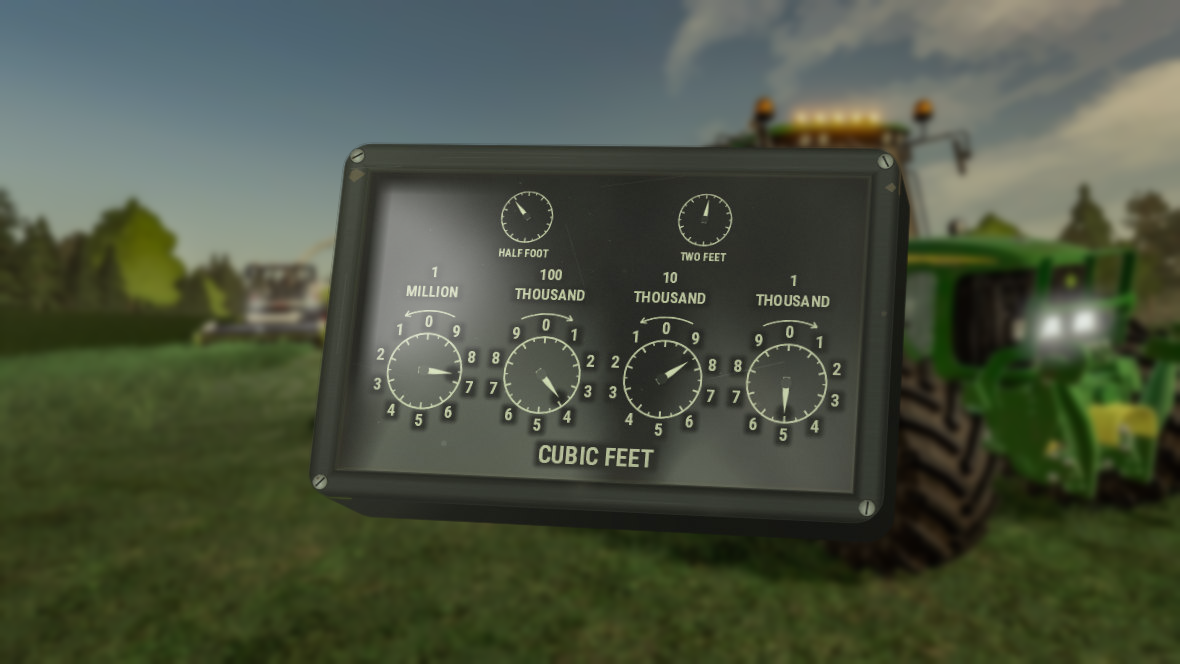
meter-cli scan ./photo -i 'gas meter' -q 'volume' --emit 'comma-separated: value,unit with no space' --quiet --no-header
738500,ft³
